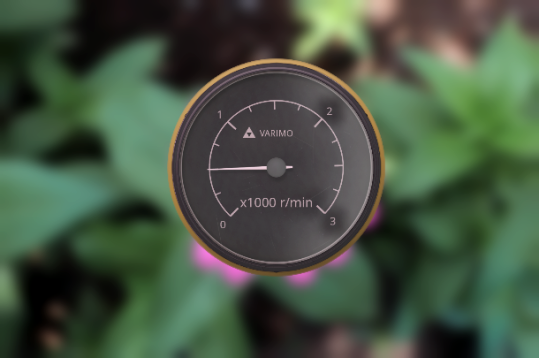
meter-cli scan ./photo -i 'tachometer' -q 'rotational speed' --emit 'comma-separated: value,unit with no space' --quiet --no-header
500,rpm
